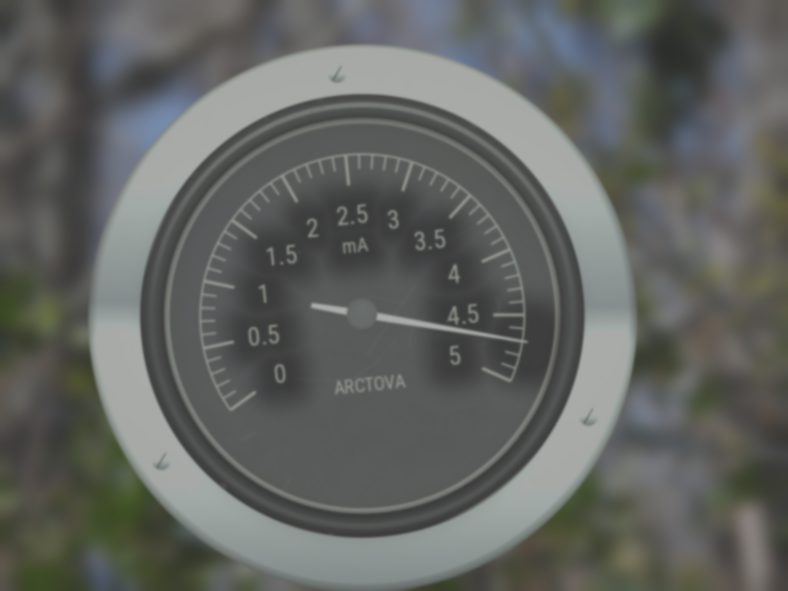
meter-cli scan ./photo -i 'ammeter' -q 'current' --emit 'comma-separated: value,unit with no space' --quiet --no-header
4.7,mA
